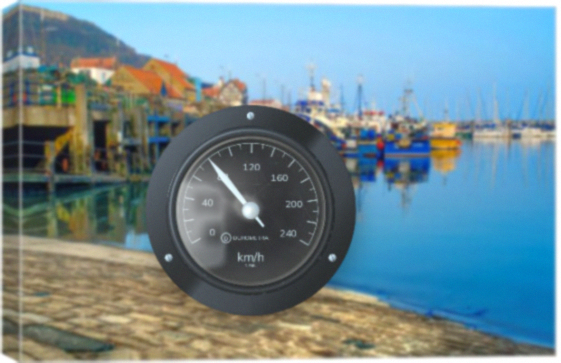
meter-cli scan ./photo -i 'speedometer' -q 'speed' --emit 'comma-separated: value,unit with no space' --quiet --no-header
80,km/h
